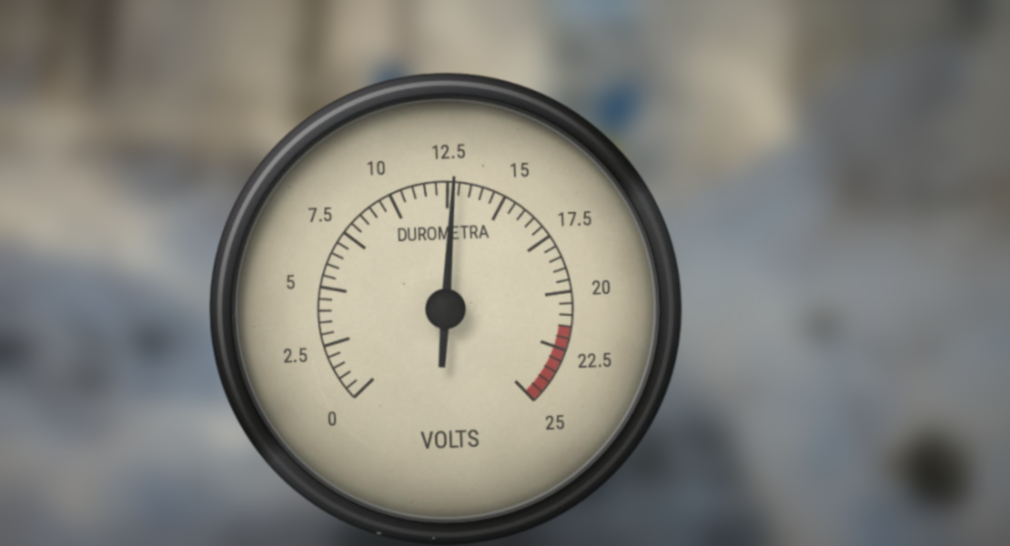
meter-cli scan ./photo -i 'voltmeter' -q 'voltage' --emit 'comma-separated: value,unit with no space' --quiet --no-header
12.75,V
